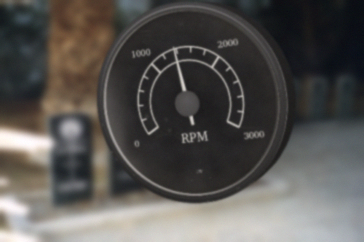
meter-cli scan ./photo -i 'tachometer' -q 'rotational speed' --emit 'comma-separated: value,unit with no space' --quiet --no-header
1400,rpm
